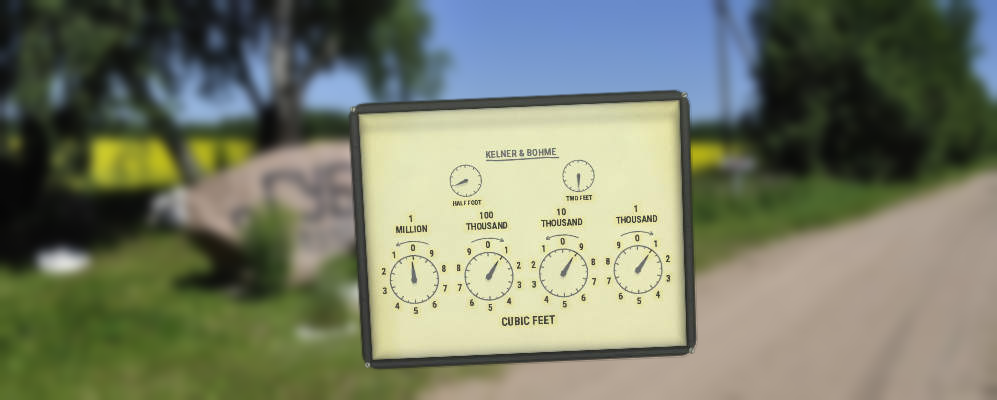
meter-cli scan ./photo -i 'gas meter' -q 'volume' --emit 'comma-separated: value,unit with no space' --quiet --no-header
9100,ft³
